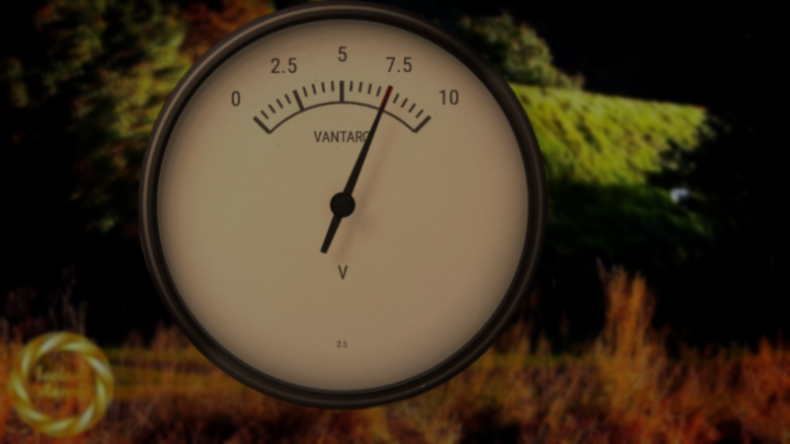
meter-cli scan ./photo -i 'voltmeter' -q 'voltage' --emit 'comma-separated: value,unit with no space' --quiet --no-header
7.5,V
